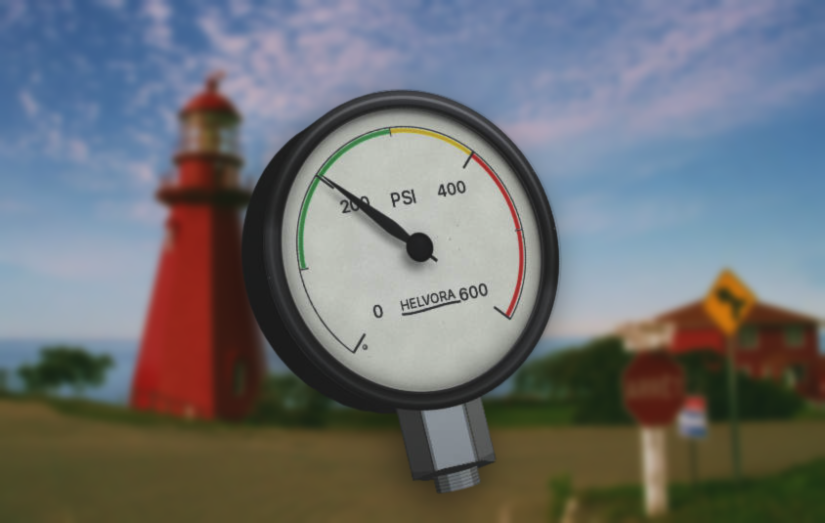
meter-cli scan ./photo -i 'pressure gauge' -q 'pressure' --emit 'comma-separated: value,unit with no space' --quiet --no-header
200,psi
